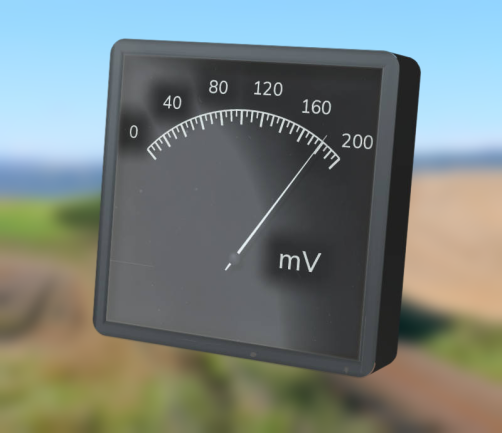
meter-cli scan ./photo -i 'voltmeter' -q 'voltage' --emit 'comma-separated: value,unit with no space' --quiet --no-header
180,mV
